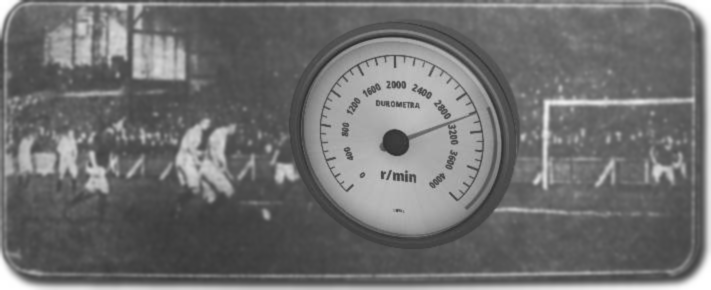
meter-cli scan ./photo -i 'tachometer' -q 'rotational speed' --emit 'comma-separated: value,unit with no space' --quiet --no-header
3000,rpm
